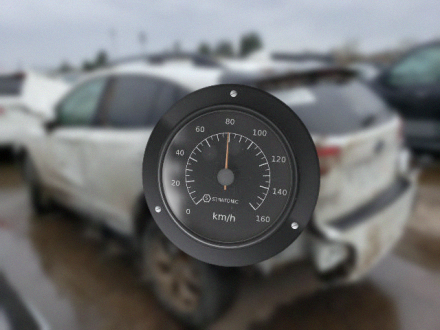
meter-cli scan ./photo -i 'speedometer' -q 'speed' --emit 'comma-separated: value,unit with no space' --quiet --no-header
80,km/h
